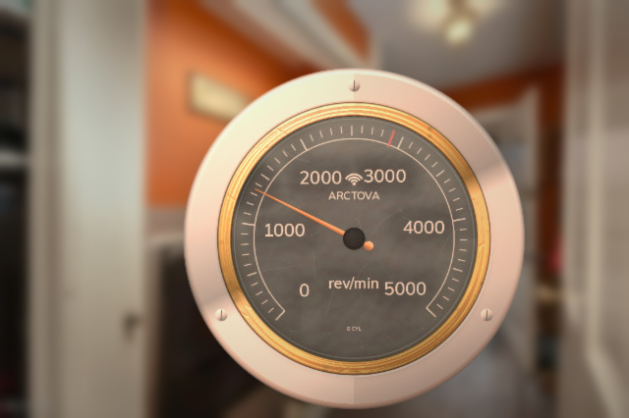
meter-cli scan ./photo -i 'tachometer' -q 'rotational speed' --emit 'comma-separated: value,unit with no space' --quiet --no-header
1350,rpm
